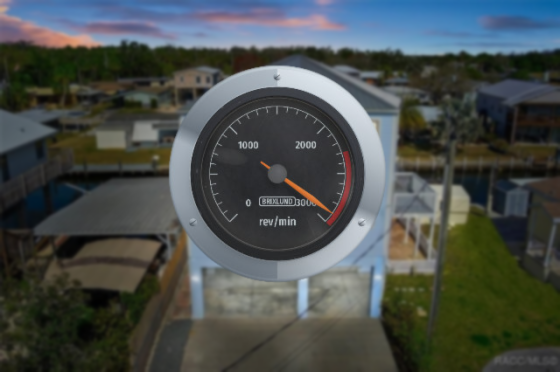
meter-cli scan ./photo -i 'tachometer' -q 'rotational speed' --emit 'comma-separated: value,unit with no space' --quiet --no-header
2900,rpm
